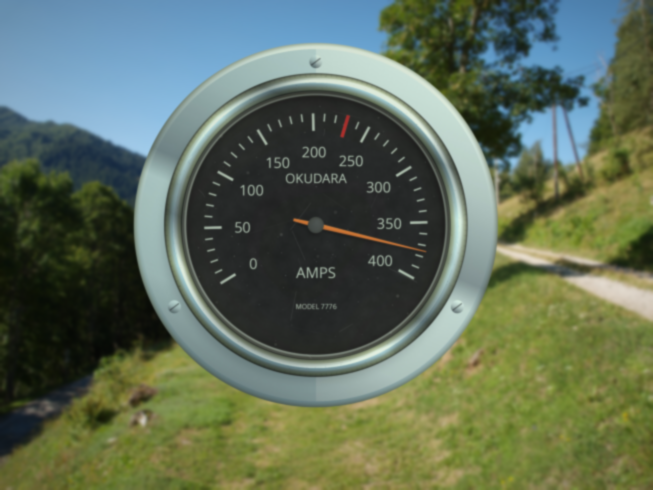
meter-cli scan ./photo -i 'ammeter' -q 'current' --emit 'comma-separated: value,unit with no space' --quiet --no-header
375,A
